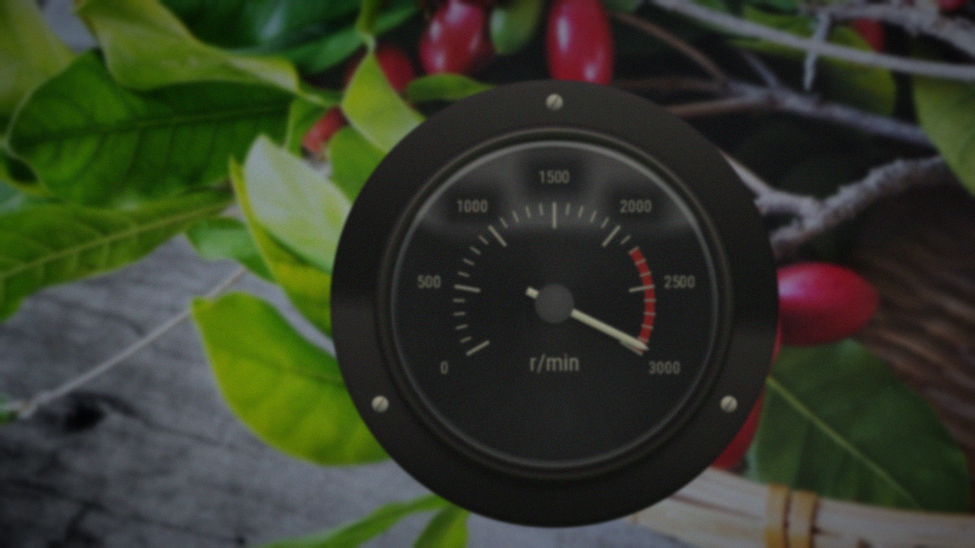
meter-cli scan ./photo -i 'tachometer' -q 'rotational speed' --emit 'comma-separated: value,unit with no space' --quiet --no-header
2950,rpm
